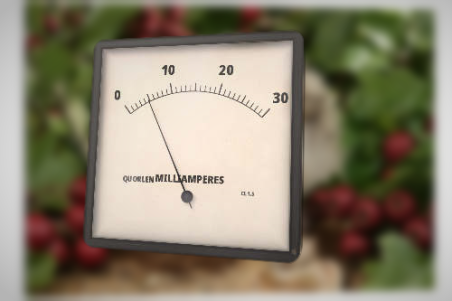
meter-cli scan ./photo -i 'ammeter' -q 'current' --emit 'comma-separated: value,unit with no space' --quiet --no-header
5,mA
